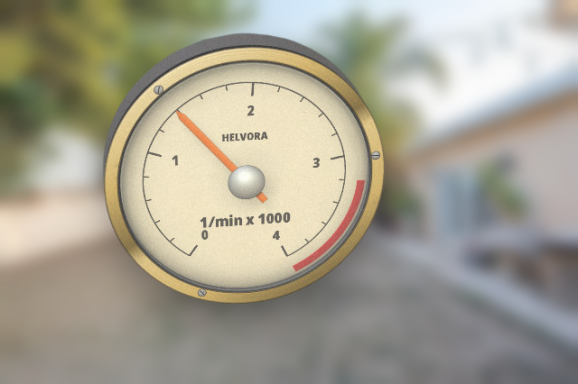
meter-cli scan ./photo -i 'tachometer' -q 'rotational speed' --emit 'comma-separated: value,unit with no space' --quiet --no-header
1400,rpm
